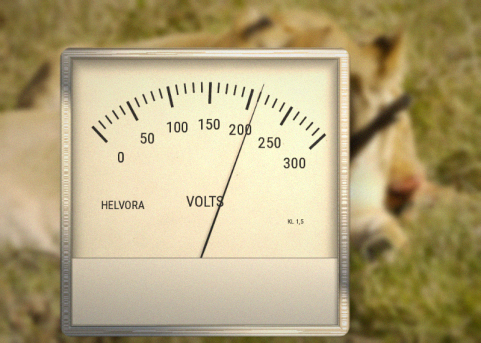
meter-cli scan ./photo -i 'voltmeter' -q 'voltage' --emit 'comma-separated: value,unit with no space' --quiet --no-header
210,V
